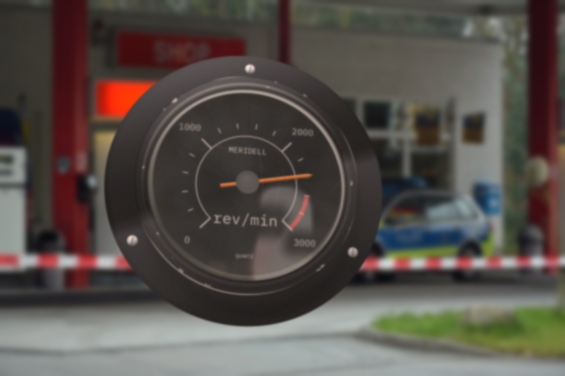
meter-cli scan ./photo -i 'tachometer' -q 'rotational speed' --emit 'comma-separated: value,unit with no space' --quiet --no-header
2400,rpm
